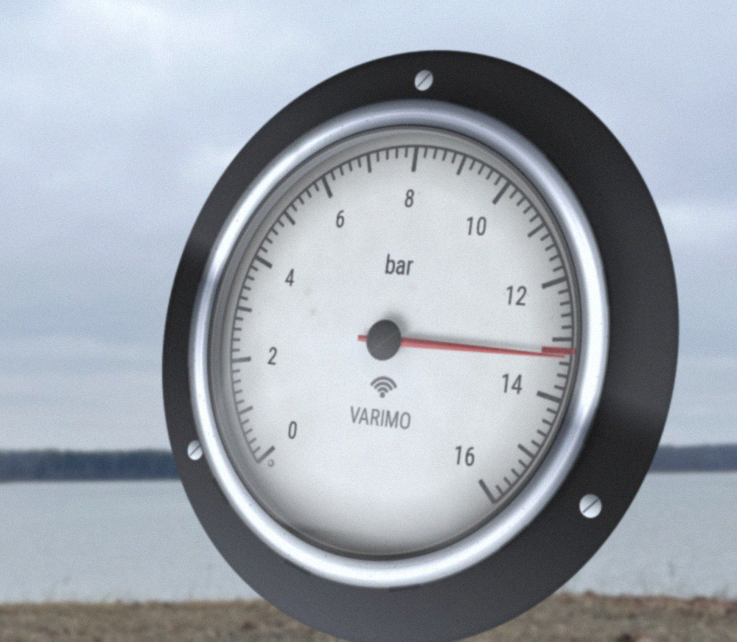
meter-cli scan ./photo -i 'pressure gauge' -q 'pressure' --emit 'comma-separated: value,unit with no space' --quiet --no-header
13.3,bar
